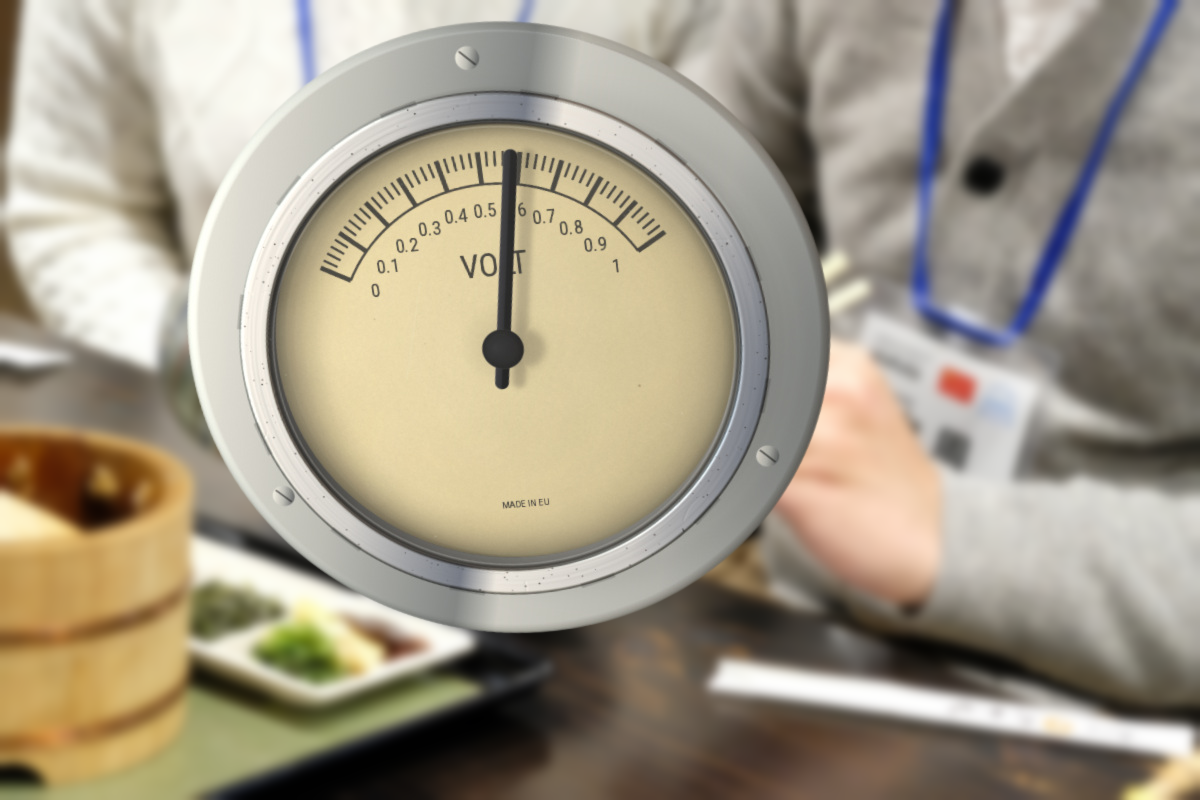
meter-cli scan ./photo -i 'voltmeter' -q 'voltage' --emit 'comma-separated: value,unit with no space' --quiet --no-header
0.58,V
